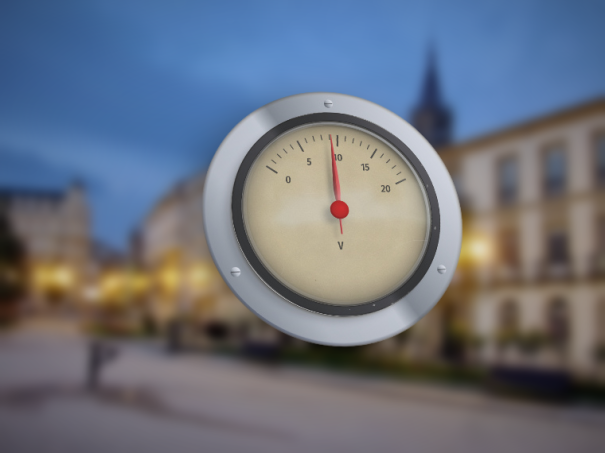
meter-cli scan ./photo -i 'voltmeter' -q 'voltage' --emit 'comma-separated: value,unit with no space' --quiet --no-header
9,V
